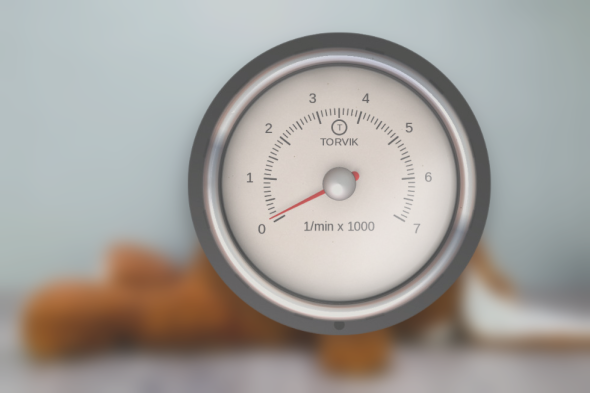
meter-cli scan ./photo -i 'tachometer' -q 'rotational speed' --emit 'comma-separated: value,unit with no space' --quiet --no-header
100,rpm
